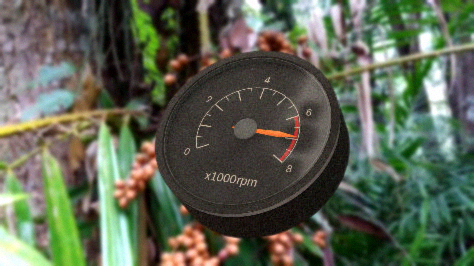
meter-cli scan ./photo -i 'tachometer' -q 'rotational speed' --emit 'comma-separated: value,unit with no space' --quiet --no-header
7000,rpm
